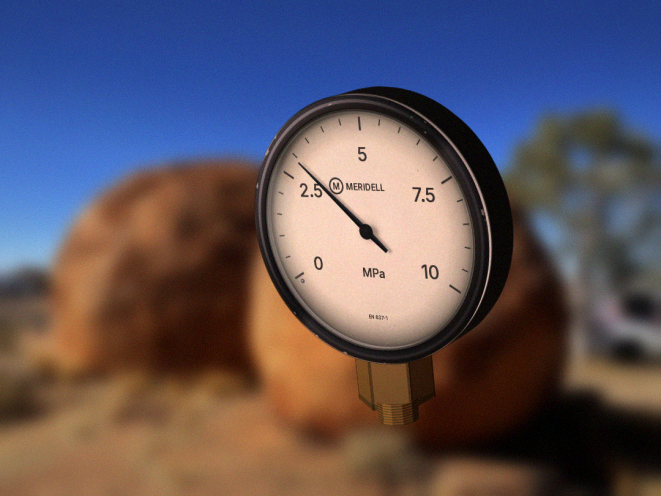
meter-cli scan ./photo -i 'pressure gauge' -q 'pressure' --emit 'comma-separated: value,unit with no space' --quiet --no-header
3,MPa
